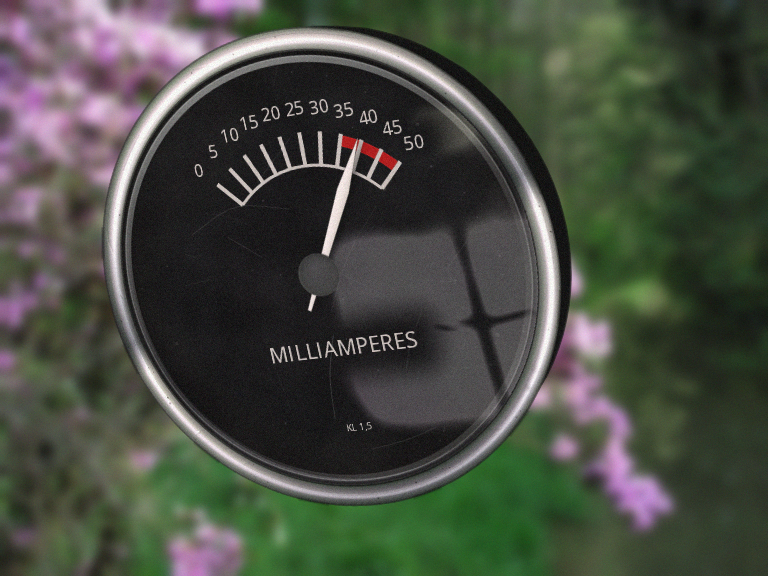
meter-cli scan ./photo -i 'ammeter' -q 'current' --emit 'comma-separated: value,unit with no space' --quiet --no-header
40,mA
